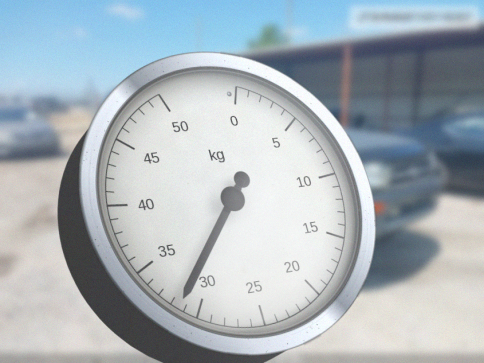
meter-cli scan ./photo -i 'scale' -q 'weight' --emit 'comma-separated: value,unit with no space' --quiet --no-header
31.5,kg
